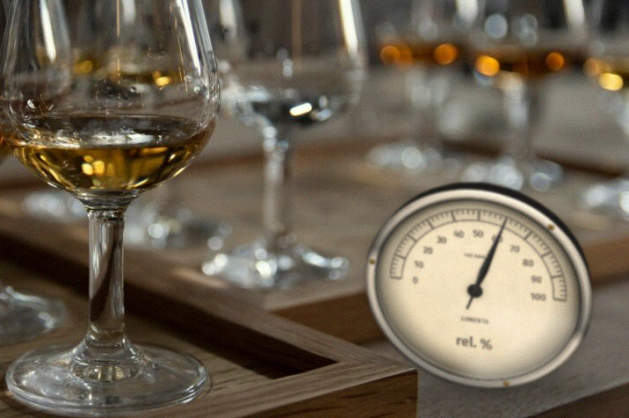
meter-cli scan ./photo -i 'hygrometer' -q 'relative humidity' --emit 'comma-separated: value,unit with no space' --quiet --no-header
60,%
